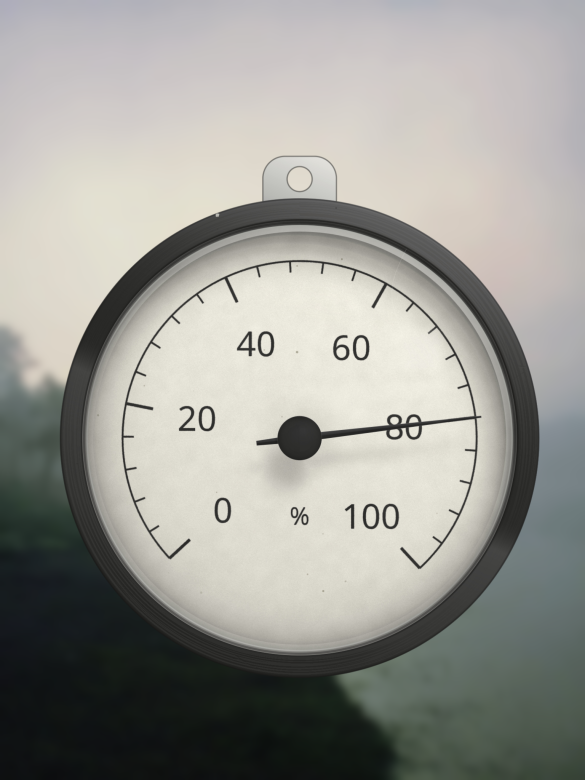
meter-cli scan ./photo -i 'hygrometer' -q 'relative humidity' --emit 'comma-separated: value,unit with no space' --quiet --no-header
80,%
